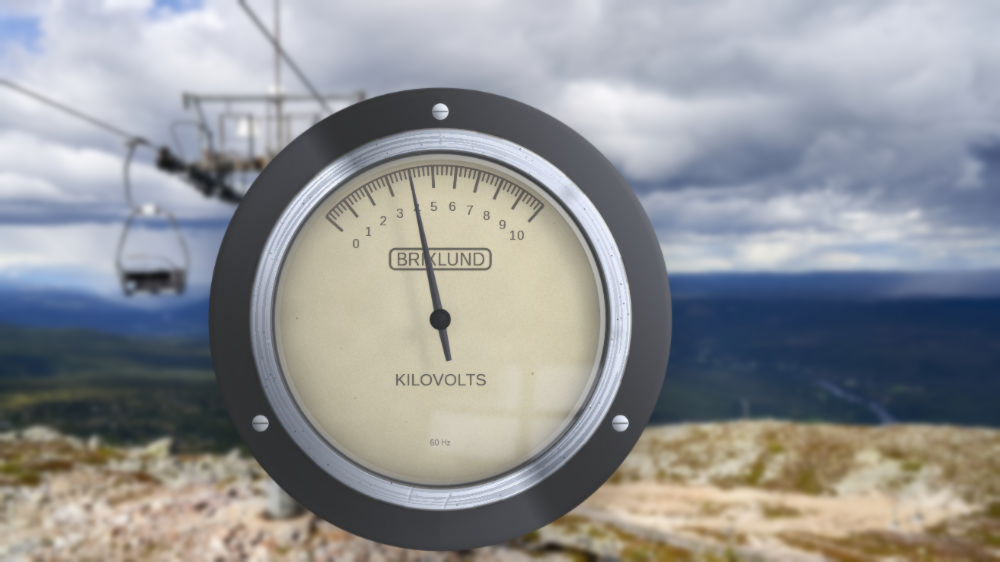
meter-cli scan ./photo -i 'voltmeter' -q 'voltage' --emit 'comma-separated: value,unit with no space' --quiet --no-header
4,kV
